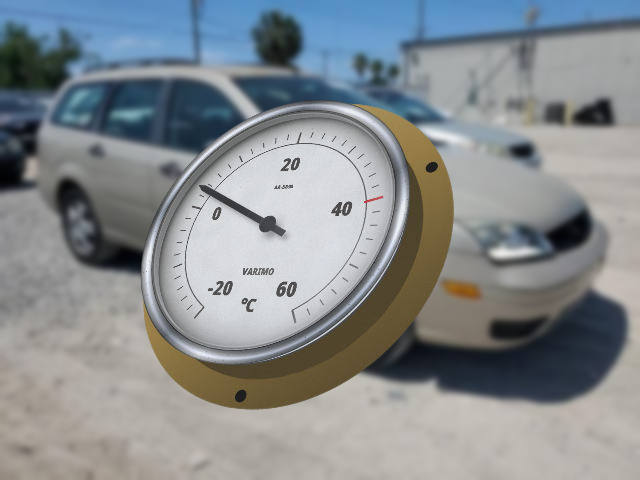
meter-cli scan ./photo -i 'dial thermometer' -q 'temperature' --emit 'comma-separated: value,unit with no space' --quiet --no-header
3,°C
